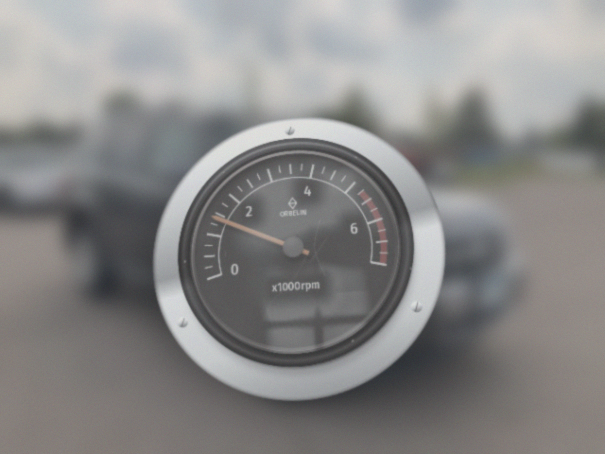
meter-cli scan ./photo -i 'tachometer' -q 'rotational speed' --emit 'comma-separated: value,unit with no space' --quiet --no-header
1375,rpm
